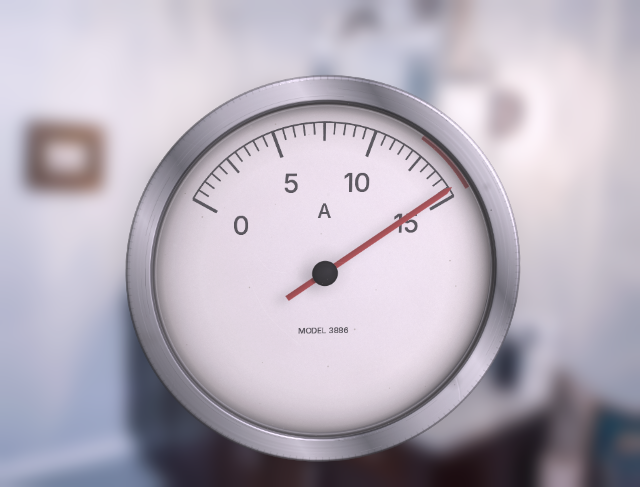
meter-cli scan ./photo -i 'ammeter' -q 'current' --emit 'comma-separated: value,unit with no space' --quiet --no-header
14.5,A
